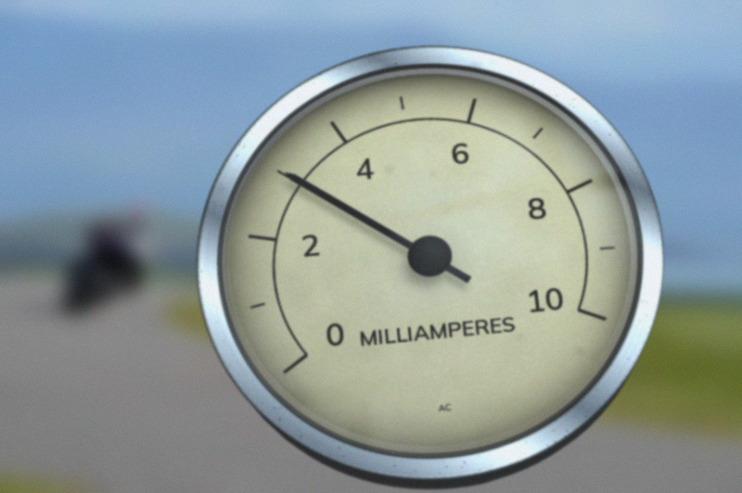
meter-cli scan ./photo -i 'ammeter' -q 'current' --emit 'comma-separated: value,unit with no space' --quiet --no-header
3,mA
